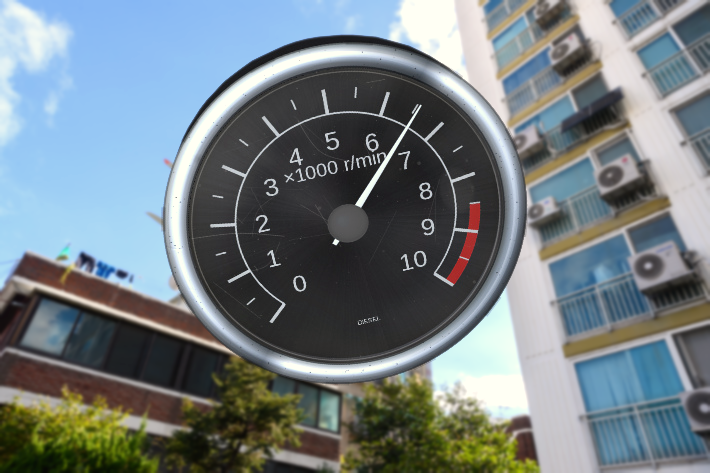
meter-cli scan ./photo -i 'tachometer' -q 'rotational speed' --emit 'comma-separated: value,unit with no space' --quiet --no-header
6500,rpm
